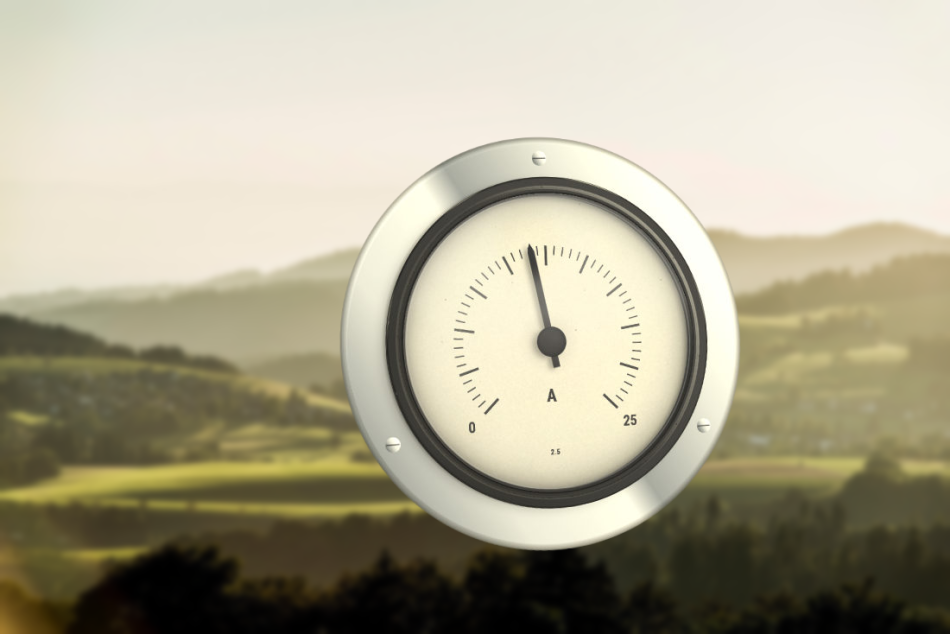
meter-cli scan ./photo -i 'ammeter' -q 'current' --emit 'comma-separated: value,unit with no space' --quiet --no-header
11.5,A
